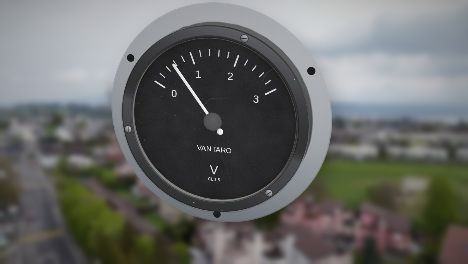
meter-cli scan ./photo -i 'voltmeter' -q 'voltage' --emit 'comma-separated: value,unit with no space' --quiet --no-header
0.6,V
